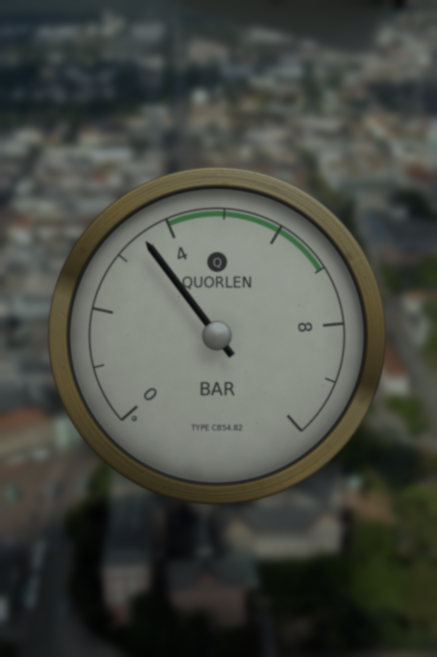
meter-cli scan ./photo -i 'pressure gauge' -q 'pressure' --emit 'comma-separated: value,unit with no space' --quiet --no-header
3.5,bar
